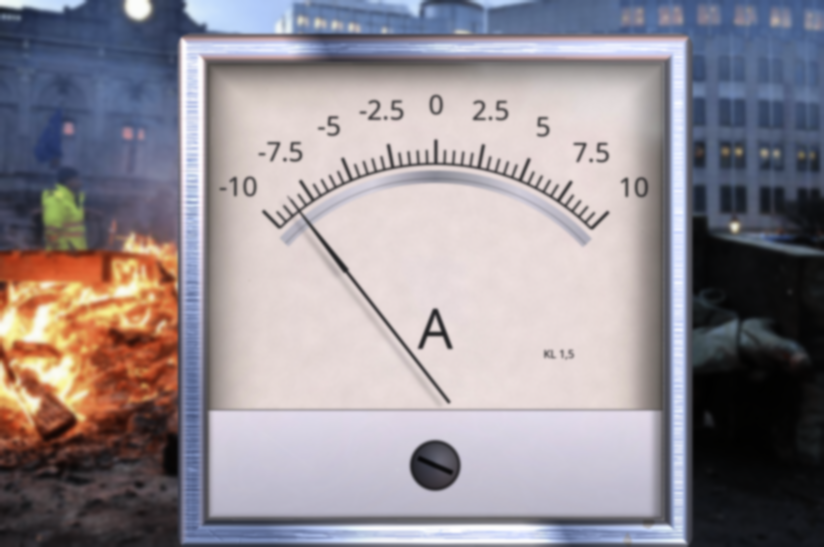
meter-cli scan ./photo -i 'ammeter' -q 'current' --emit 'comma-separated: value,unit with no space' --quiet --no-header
-8.5,A
